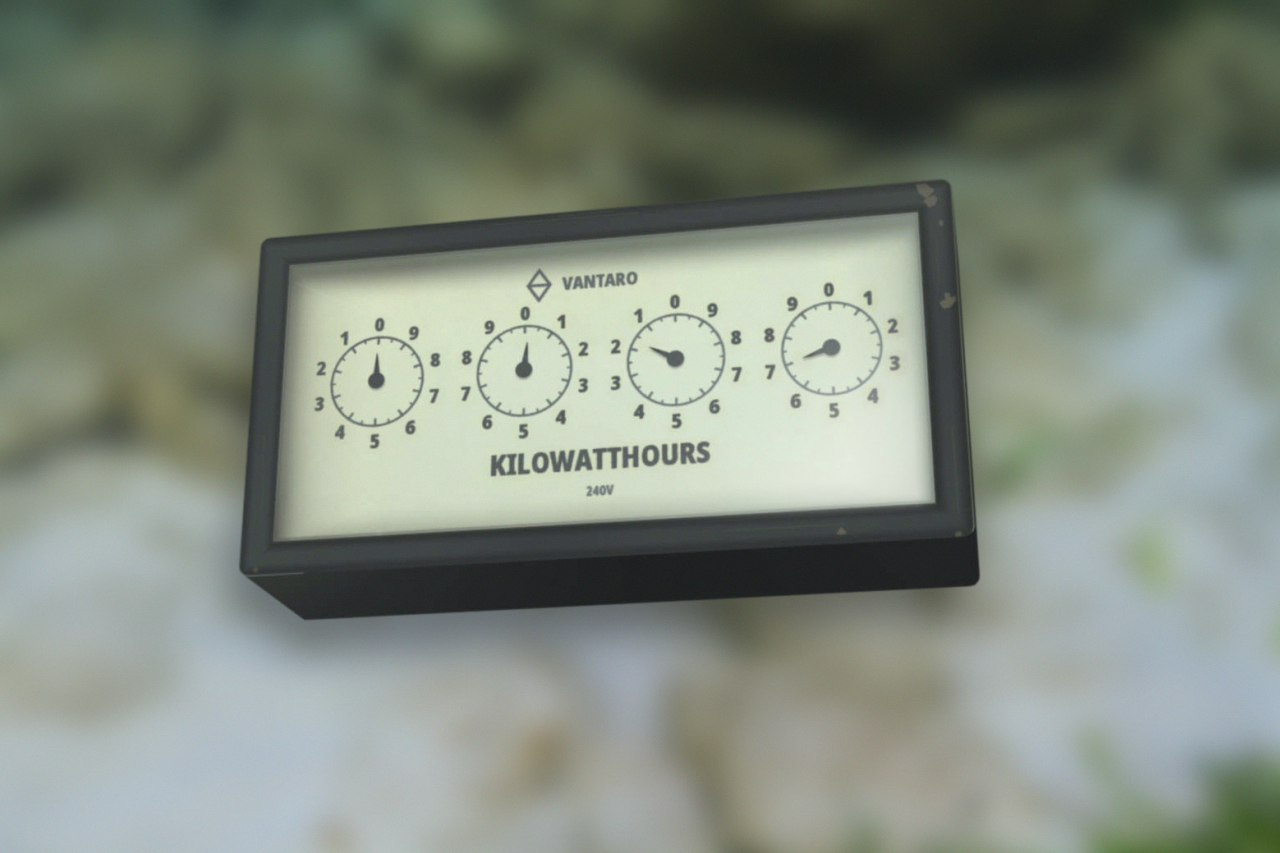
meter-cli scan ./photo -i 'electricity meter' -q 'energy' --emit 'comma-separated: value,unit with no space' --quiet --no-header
17,kWh
